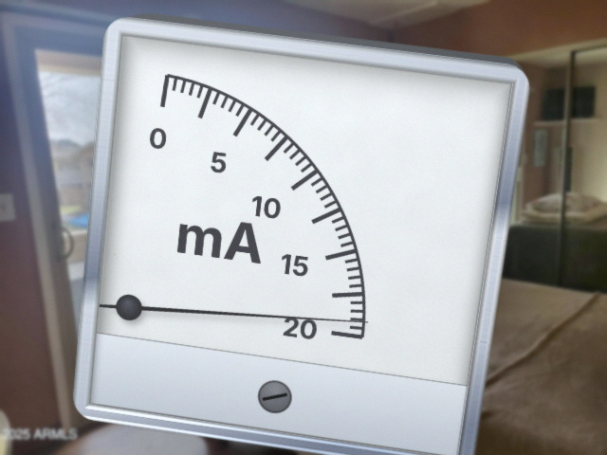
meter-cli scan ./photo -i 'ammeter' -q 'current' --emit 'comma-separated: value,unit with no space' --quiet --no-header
19,mA
